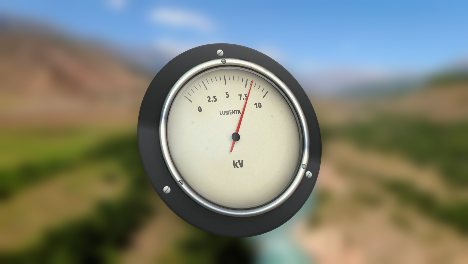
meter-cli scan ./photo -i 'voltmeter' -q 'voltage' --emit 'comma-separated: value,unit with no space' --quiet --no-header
8,kV
